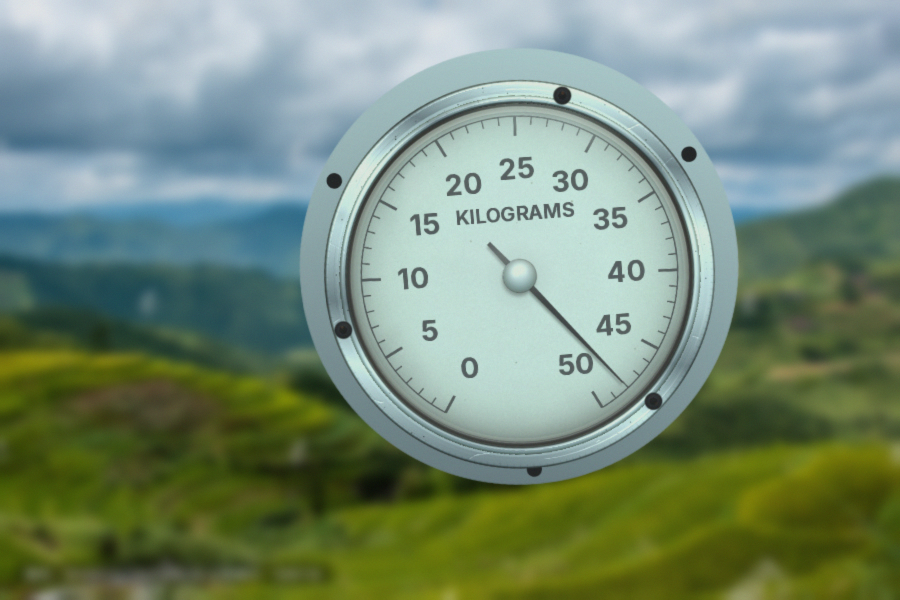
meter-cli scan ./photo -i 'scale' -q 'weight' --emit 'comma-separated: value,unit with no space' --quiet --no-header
48,kg
